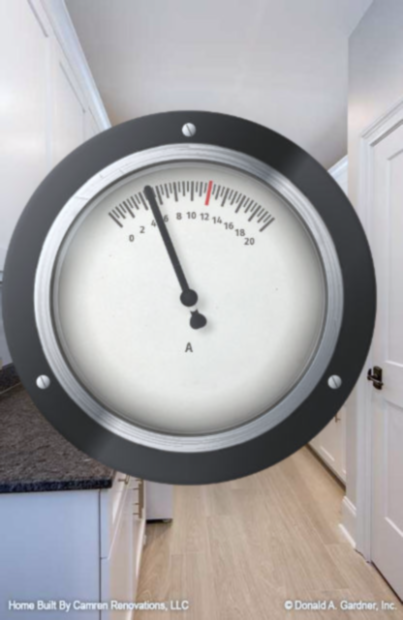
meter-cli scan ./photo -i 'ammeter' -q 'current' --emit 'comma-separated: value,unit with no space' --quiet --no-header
5,A
